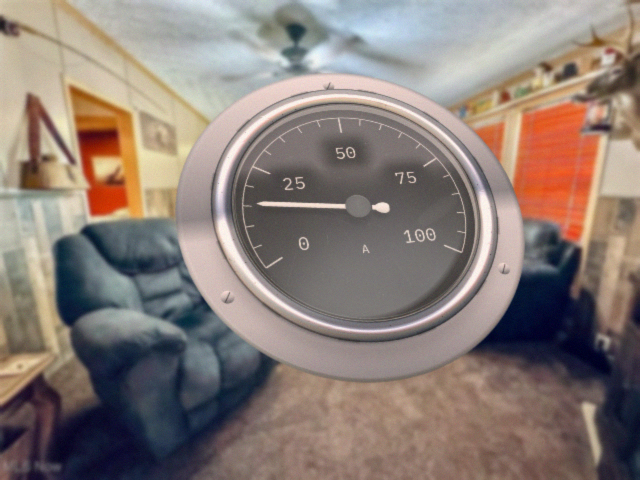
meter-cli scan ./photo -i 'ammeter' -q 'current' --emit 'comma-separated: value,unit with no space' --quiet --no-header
15,A
